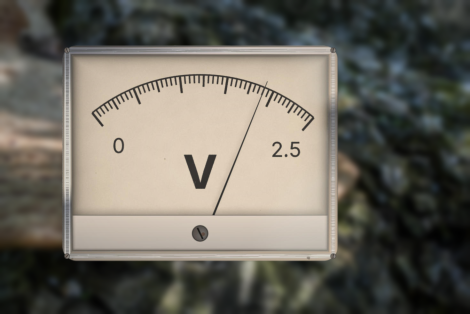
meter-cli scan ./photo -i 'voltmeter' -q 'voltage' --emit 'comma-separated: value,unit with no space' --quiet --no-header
1.9,V
